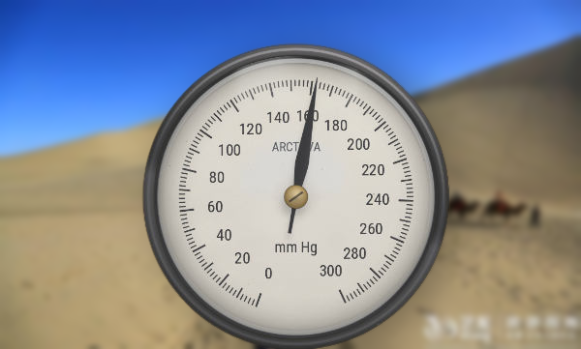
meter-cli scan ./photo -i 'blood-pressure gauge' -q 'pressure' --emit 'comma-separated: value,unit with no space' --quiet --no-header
162,mmHg
